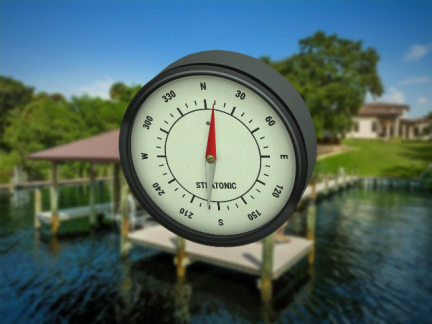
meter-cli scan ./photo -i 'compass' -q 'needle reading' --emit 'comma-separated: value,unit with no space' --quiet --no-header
10,°
